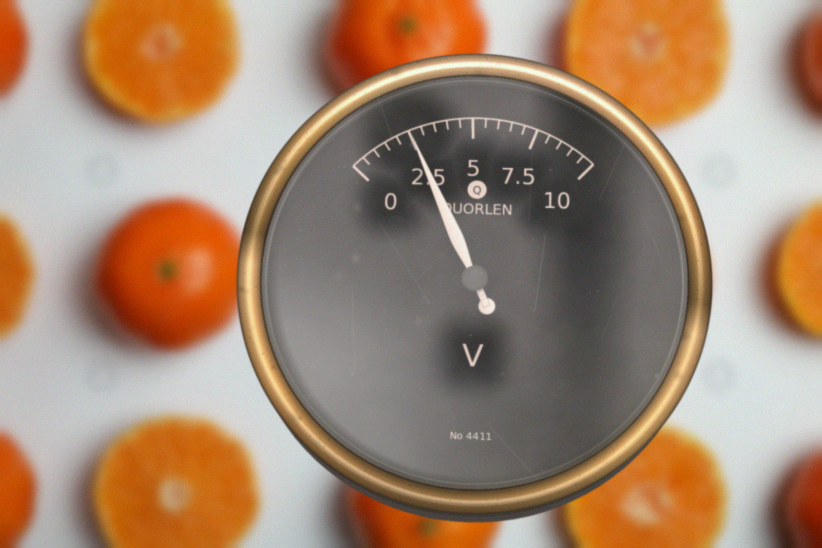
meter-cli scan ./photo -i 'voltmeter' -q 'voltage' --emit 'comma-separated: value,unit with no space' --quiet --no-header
2.5,V
